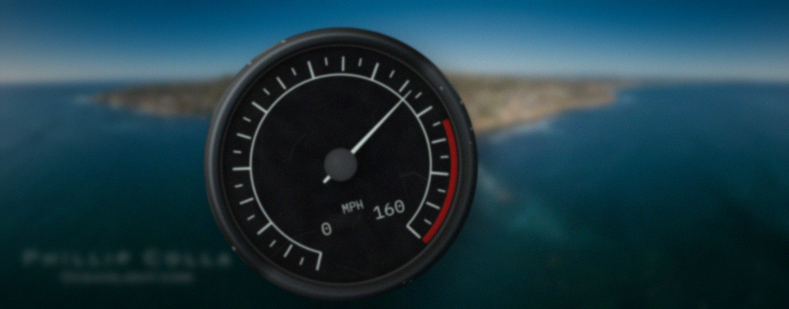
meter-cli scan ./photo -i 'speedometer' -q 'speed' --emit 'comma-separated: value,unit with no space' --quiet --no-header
112.5,mph
